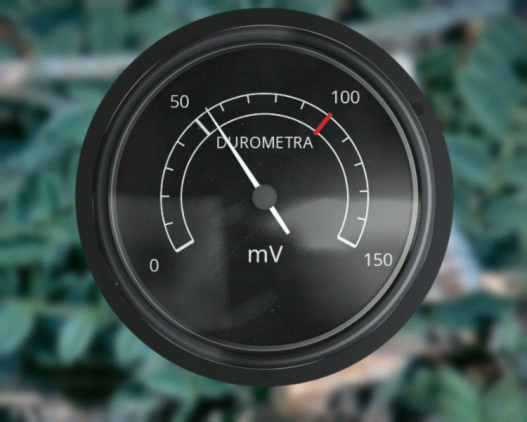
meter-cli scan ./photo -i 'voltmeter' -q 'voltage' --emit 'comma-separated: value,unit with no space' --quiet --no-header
55,mV
